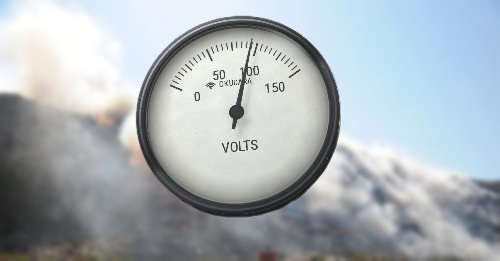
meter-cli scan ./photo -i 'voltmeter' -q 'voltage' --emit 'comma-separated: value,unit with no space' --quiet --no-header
95,V
